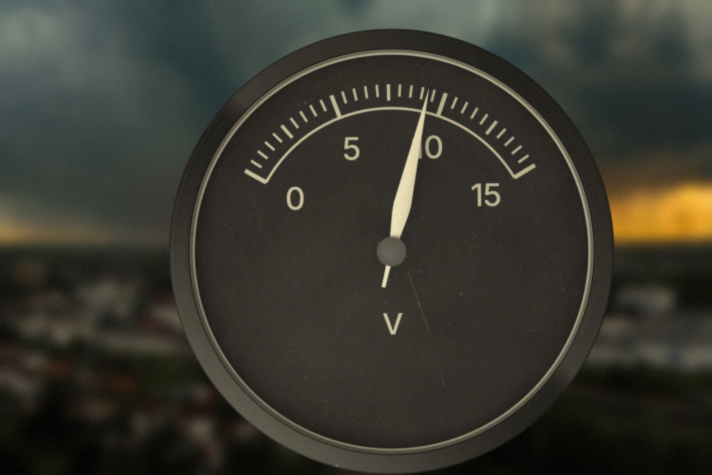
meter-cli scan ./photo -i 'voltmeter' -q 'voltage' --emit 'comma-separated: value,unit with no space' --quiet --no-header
9.25,V
